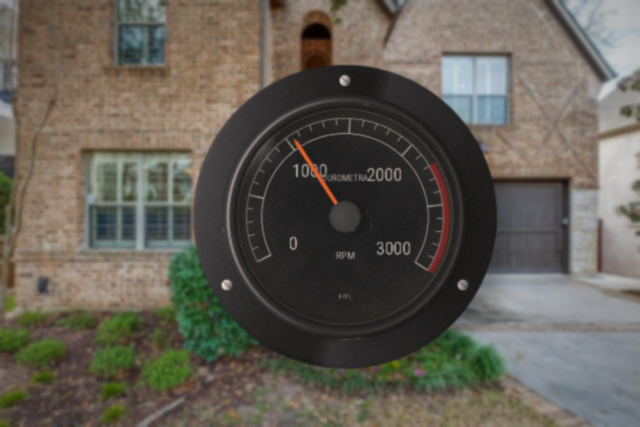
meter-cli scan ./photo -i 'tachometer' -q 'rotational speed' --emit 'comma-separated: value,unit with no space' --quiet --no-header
1050,rpm
